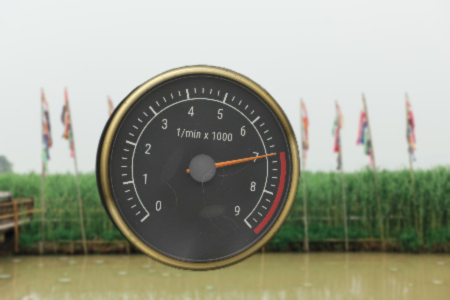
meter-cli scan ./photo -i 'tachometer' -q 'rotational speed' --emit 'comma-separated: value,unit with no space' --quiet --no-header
7000,rpm
